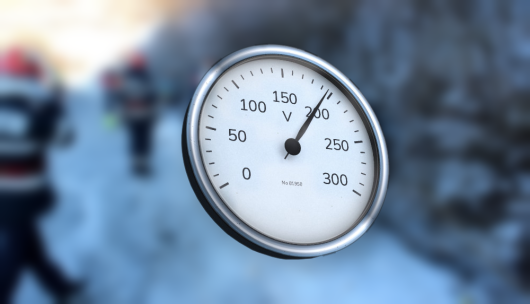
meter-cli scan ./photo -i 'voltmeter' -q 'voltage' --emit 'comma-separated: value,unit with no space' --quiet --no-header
195,V
